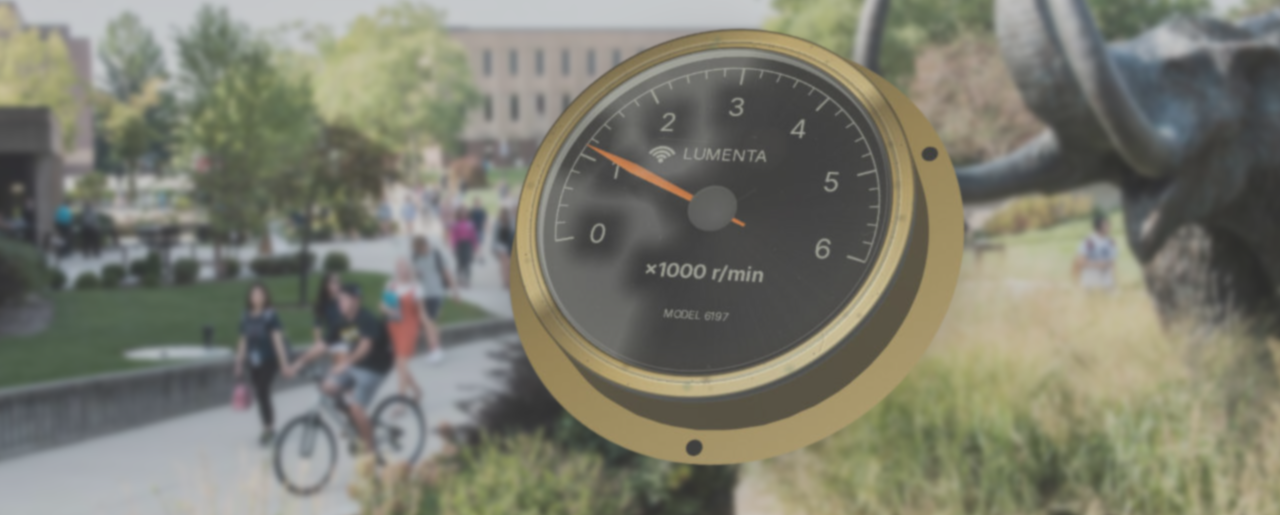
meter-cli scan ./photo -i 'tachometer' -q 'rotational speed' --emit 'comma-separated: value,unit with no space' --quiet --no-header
1100,rpm
